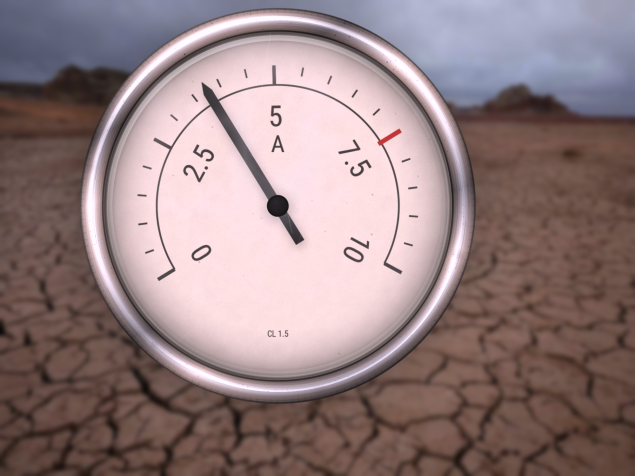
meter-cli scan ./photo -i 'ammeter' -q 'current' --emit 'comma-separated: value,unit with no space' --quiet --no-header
3.75,A
